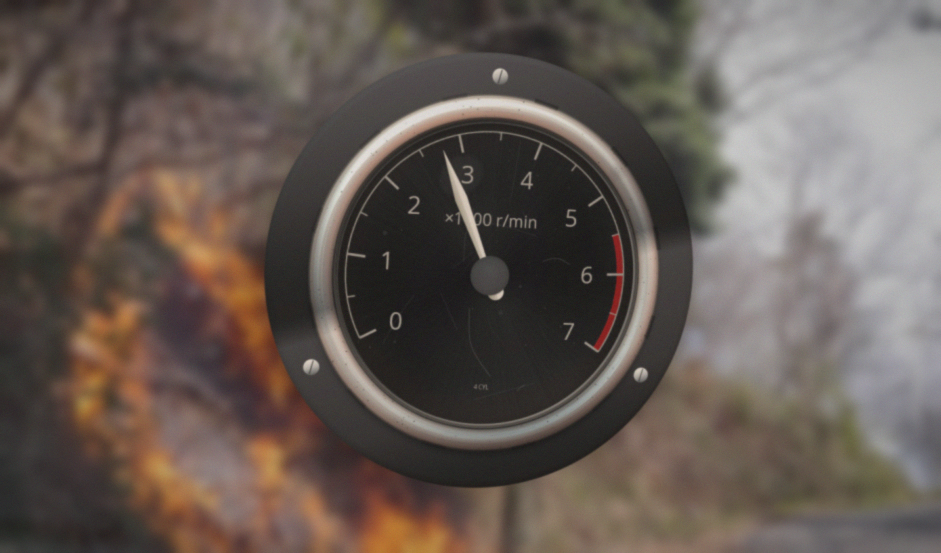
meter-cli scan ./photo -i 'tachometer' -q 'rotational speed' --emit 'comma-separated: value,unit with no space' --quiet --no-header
2750,rpm
